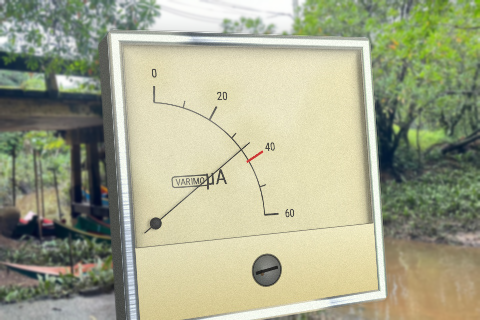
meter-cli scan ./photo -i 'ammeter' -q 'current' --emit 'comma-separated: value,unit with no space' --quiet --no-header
35,µA
